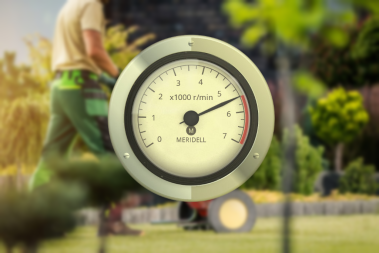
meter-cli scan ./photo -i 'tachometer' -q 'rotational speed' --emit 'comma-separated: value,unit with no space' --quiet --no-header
5500,rpm
